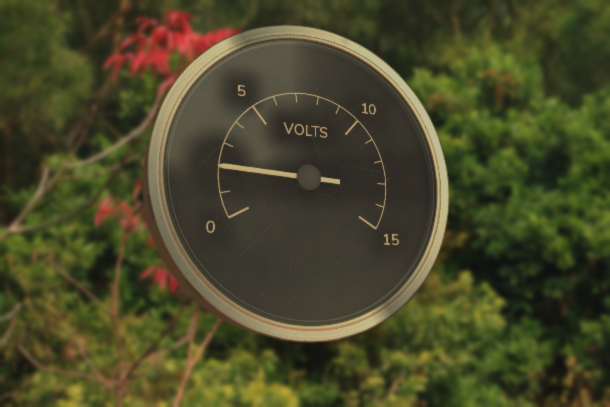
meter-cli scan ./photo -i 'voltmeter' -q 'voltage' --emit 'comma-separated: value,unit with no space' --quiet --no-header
2,V
